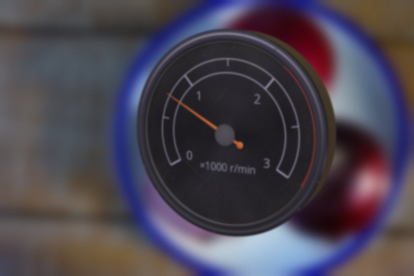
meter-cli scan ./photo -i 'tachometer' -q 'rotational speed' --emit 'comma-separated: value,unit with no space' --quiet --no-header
750,rpm
